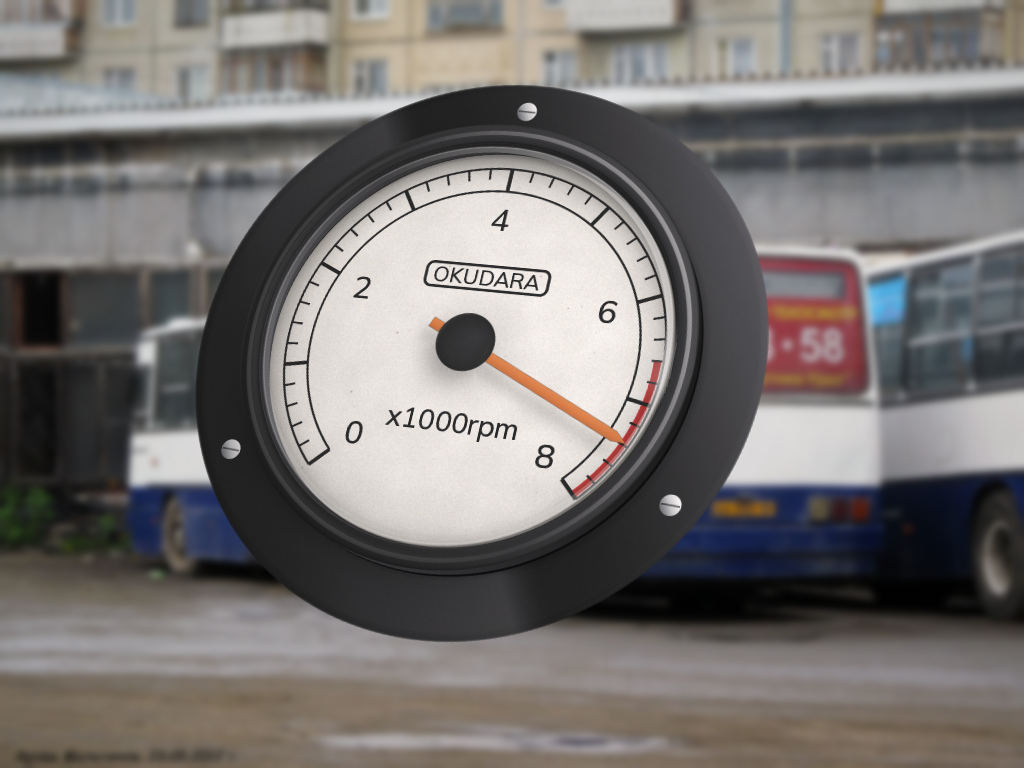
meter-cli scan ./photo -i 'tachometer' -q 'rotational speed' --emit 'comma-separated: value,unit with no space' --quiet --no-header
7400,rpm
